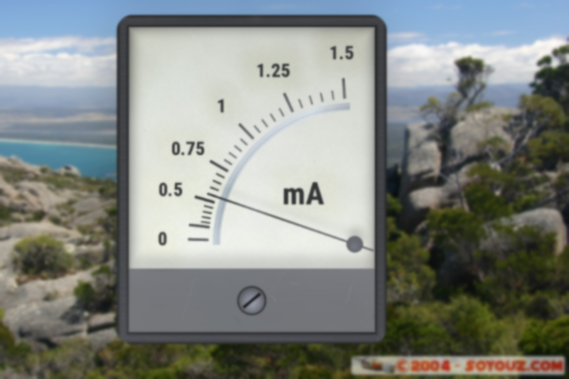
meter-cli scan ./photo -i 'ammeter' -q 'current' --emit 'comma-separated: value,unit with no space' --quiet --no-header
0.55,mA
